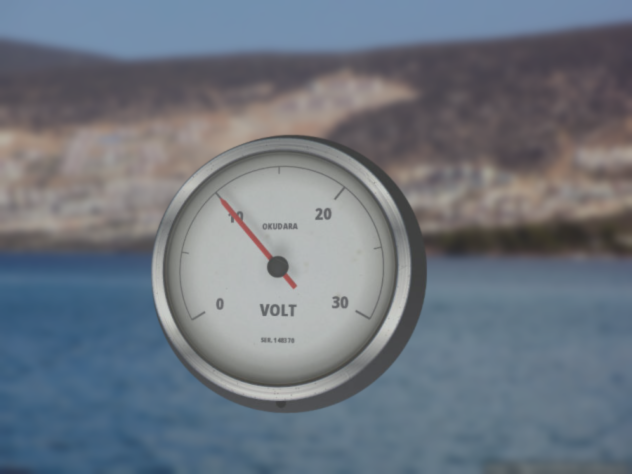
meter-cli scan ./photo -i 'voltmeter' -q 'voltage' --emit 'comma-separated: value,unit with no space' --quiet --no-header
10,V
